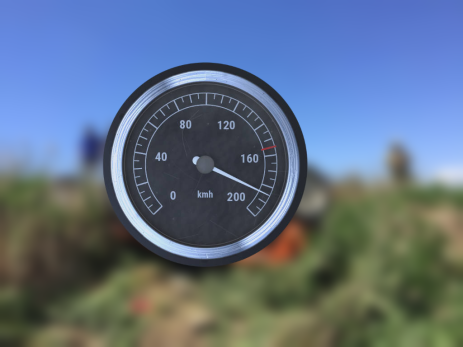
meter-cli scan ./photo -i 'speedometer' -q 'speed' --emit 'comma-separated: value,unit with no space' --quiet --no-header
185,km/h
